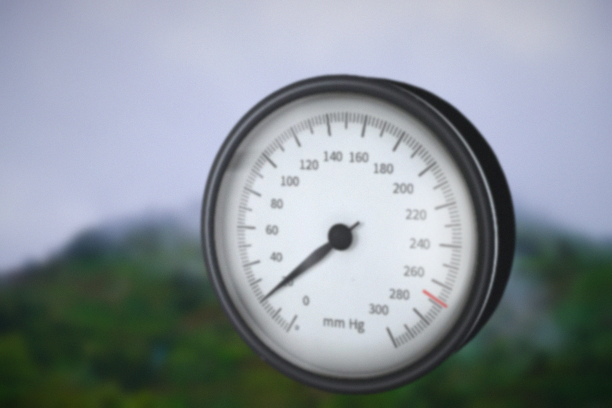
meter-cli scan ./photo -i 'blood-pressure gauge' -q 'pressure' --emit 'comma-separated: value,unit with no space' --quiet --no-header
20,mmHg
